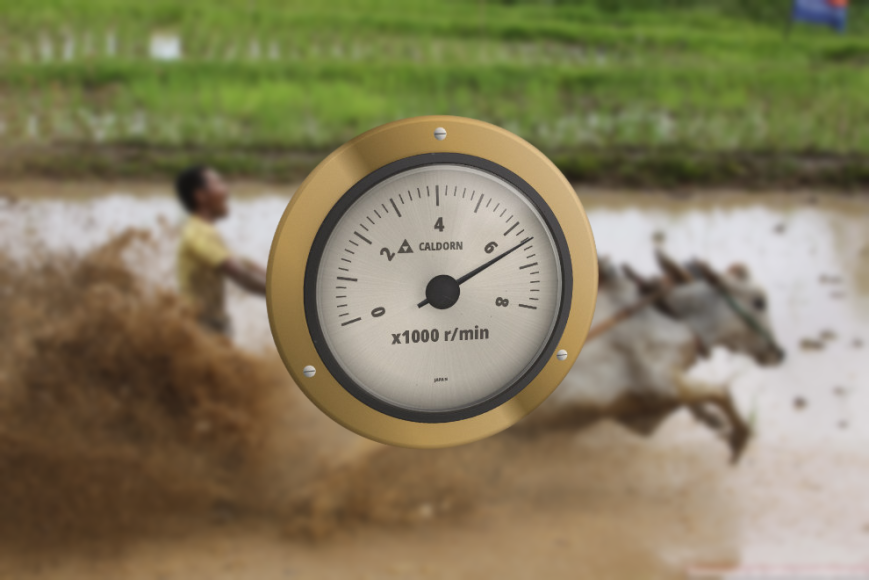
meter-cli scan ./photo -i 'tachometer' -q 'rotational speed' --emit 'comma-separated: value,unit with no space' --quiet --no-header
6400,rpm
